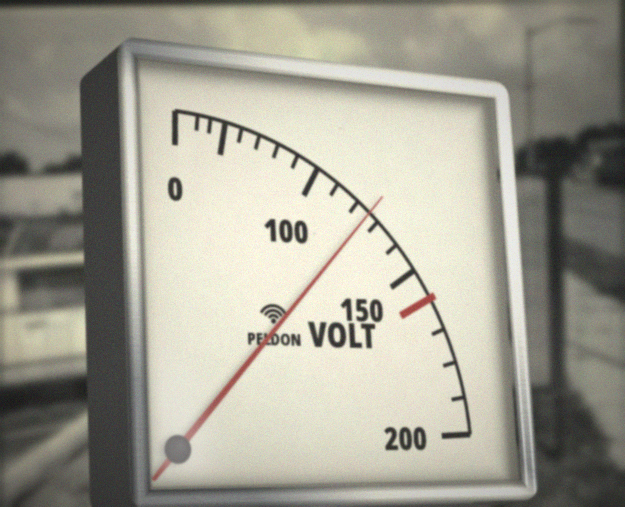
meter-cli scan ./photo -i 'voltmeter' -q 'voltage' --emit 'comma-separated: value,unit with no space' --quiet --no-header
125,V
